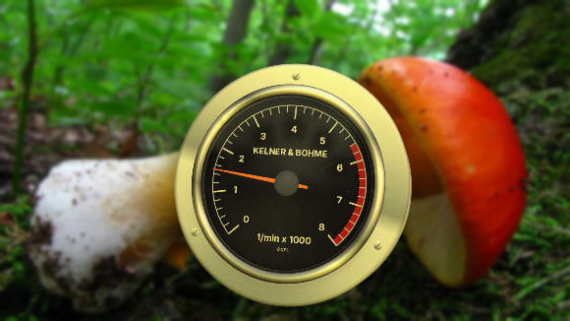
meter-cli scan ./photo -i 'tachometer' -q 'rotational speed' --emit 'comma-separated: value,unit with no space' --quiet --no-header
1500,rpm
